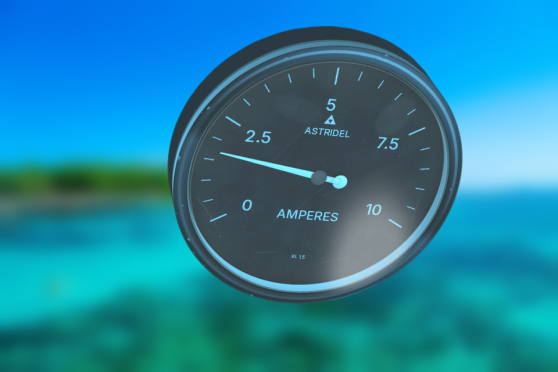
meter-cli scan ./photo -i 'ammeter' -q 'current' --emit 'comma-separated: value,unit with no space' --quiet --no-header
1.75,A
